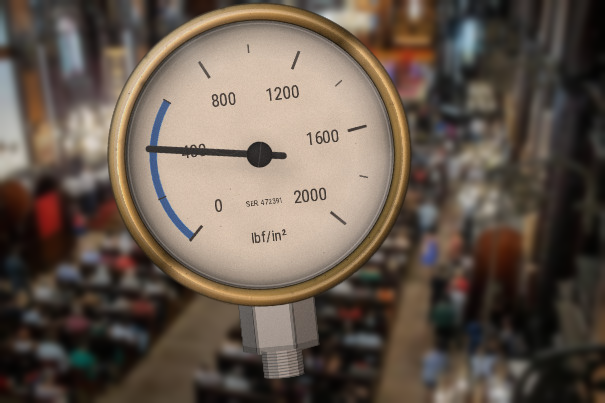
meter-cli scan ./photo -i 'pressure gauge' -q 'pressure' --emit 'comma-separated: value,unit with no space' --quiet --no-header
400,psi
